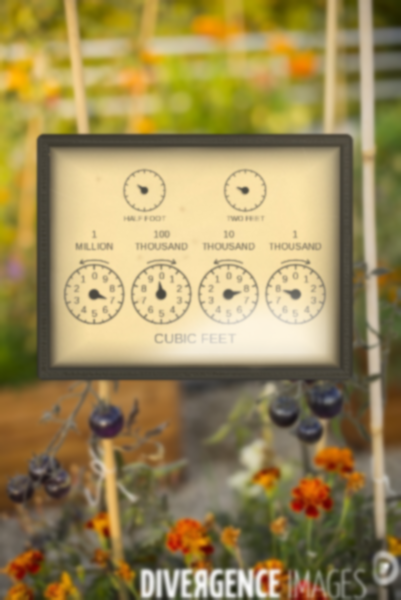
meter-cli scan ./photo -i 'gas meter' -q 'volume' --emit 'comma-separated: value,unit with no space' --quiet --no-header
697800,ft³
